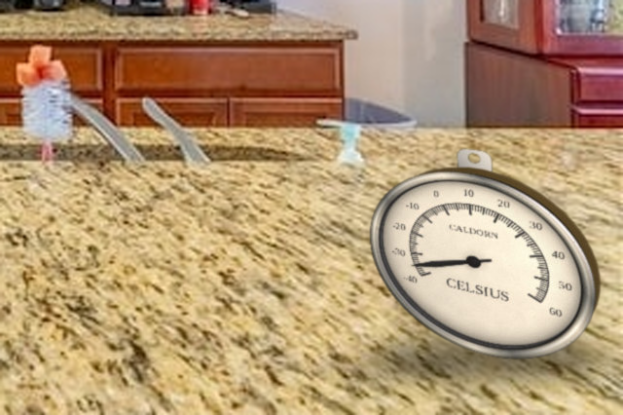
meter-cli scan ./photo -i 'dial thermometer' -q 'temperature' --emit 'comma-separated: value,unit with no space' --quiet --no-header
-35,°C
